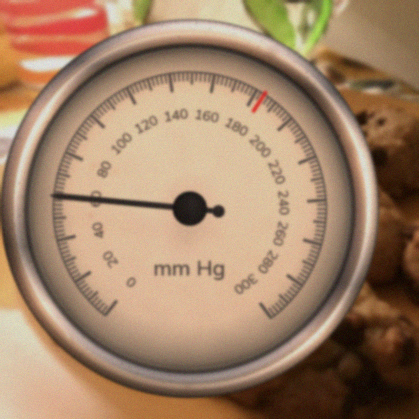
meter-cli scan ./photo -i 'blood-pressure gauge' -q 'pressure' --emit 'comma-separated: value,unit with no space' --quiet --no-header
60,mmHg
